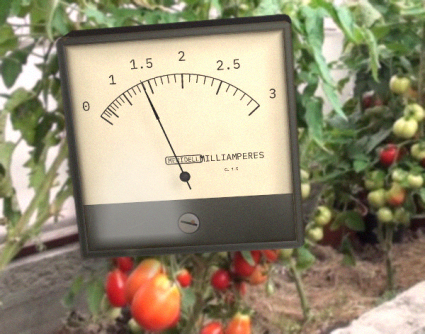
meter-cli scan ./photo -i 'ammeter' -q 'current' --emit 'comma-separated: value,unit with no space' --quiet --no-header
1.4,mA
